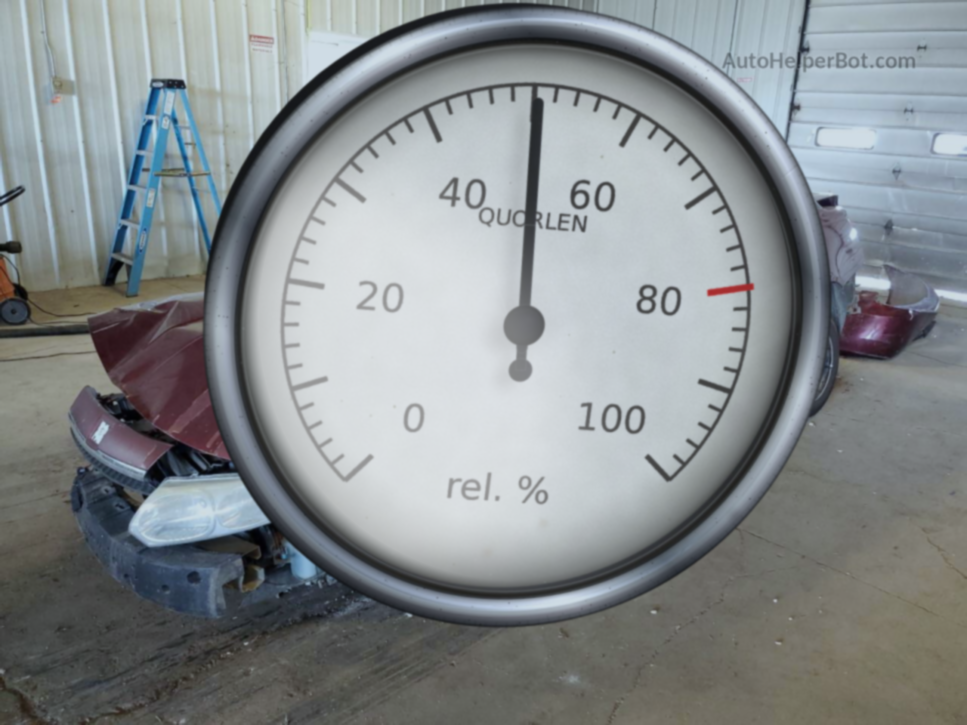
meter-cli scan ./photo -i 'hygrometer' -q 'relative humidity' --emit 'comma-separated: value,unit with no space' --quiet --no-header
50,%
